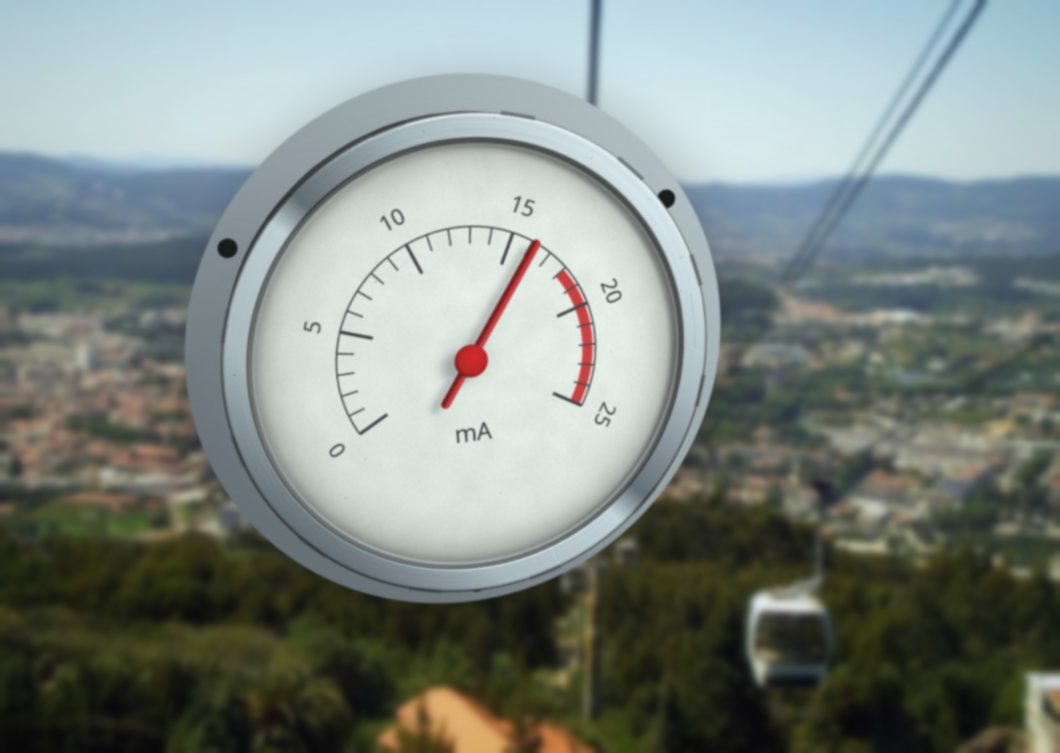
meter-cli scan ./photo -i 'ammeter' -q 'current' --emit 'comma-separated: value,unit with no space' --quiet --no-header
16,mA
